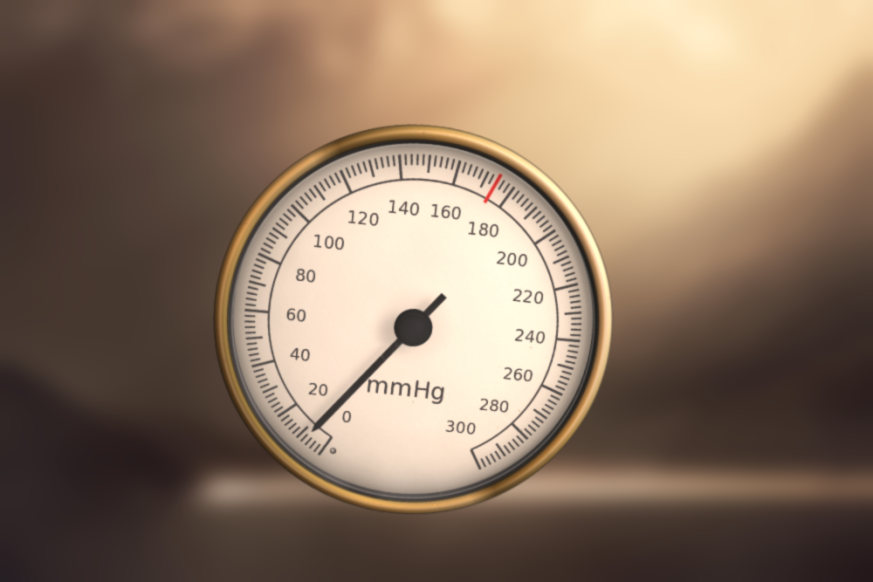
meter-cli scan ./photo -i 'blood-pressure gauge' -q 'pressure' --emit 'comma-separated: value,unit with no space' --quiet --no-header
8,mmHg
